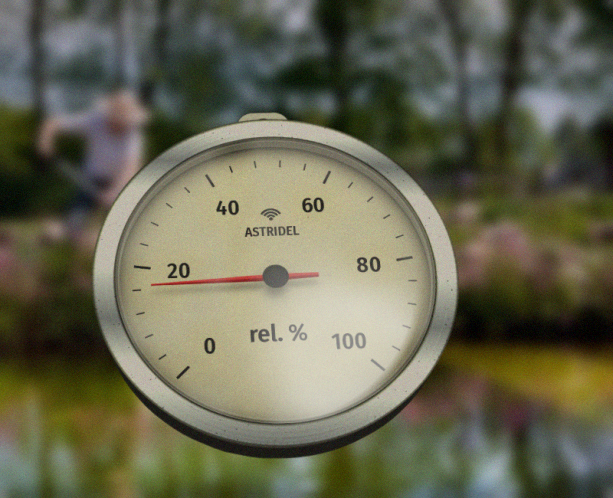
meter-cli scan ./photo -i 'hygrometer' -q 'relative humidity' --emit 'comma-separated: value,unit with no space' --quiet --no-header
16,%
